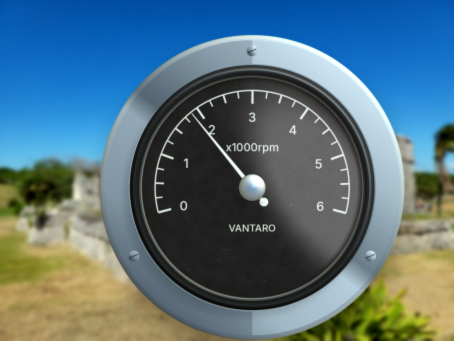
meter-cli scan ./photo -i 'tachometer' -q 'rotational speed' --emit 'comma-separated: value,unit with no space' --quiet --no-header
1875,rpm
